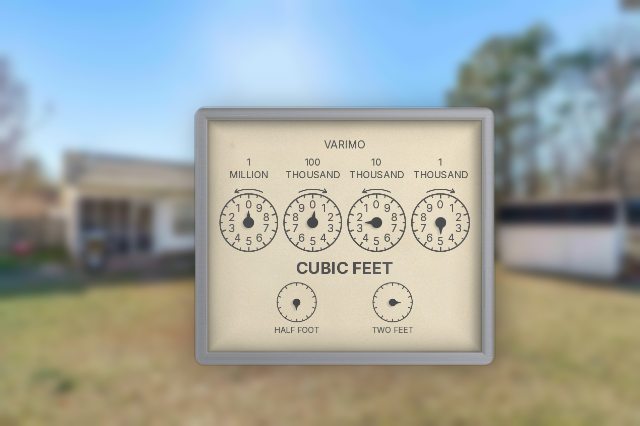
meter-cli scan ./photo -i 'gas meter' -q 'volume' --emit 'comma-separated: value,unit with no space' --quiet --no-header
2500,ft³
